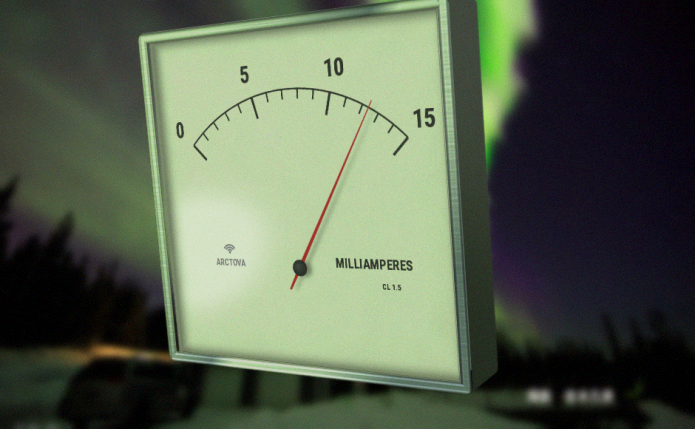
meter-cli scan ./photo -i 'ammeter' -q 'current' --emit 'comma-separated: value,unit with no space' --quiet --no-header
12.5,mA
